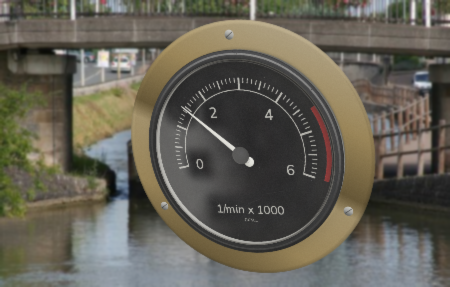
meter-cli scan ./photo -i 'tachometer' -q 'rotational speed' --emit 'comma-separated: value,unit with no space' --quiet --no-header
1500,rpm
